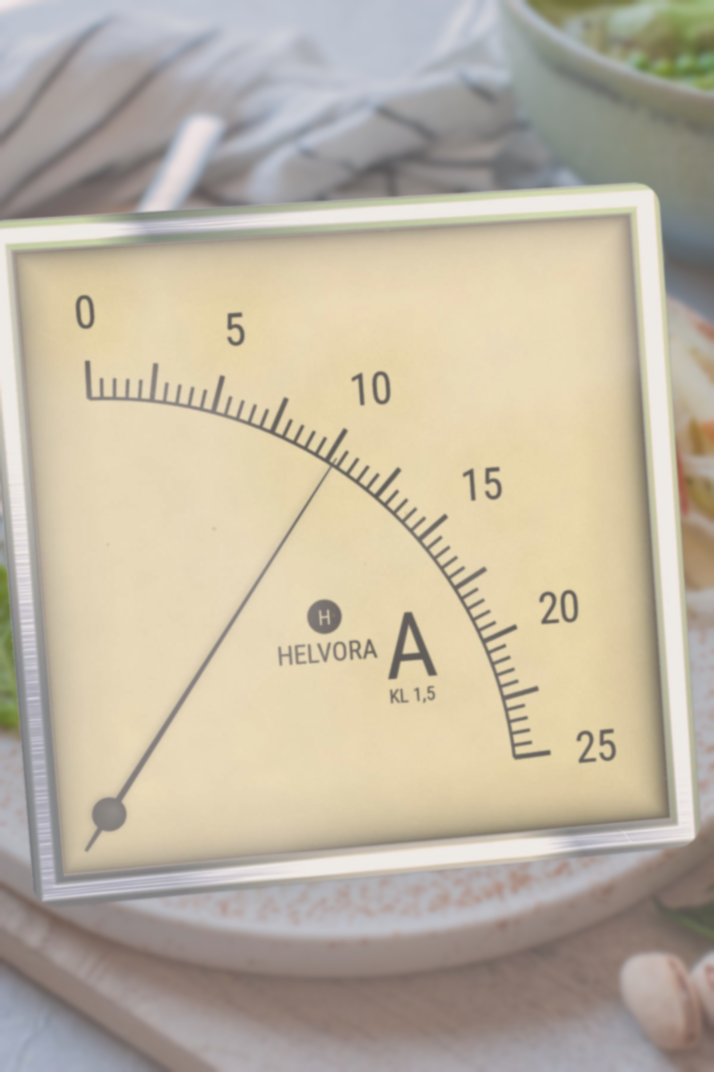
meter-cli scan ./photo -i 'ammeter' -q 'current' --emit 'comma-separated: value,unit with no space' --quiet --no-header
10.25,A
